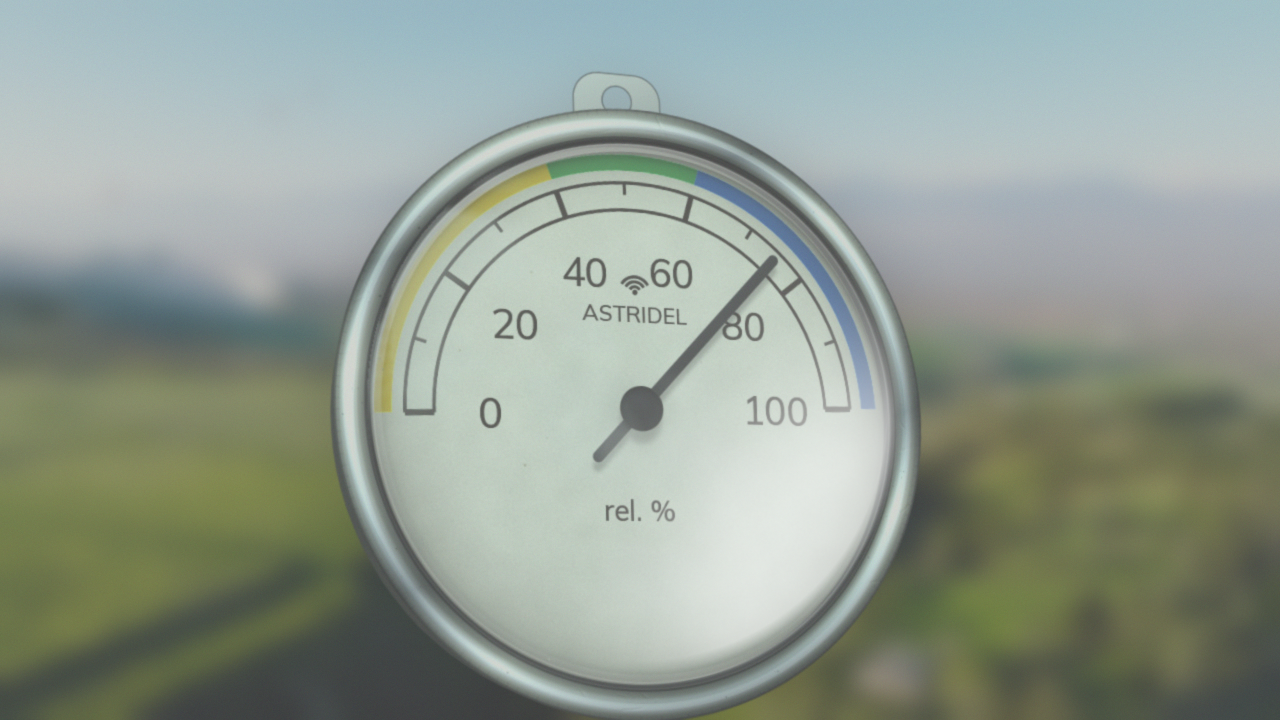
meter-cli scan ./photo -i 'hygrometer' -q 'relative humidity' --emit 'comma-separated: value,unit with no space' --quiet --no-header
75,%
